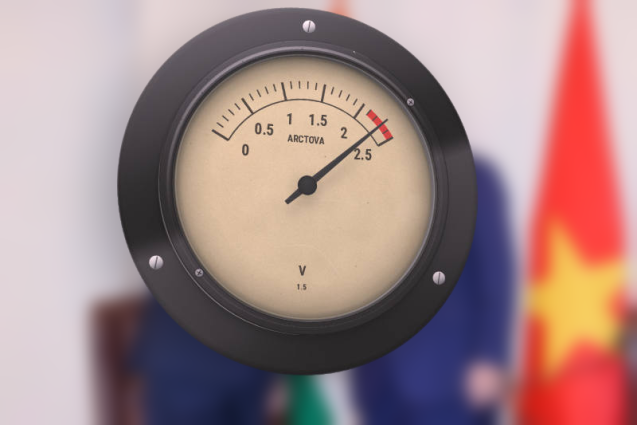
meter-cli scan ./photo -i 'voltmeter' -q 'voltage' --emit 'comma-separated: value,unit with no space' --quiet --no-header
2.3,V
